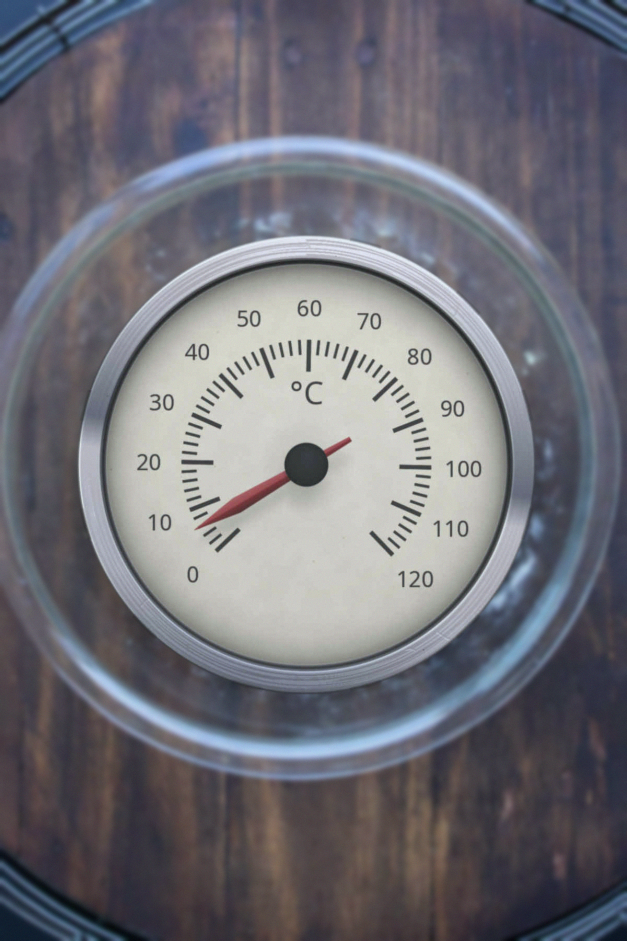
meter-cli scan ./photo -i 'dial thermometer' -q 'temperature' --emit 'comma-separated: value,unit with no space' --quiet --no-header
6,°C
